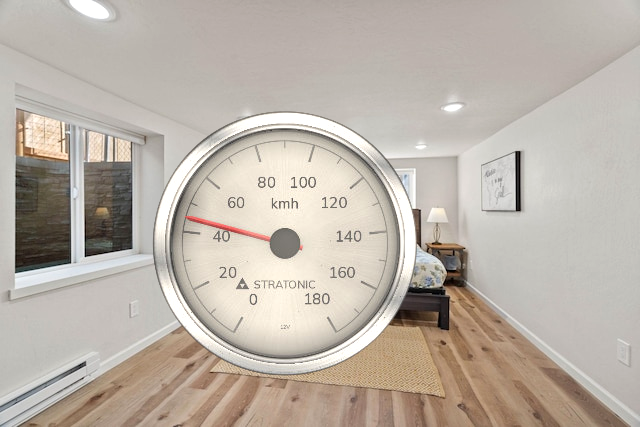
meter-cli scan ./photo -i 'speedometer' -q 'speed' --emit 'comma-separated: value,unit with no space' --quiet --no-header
45,km/h
